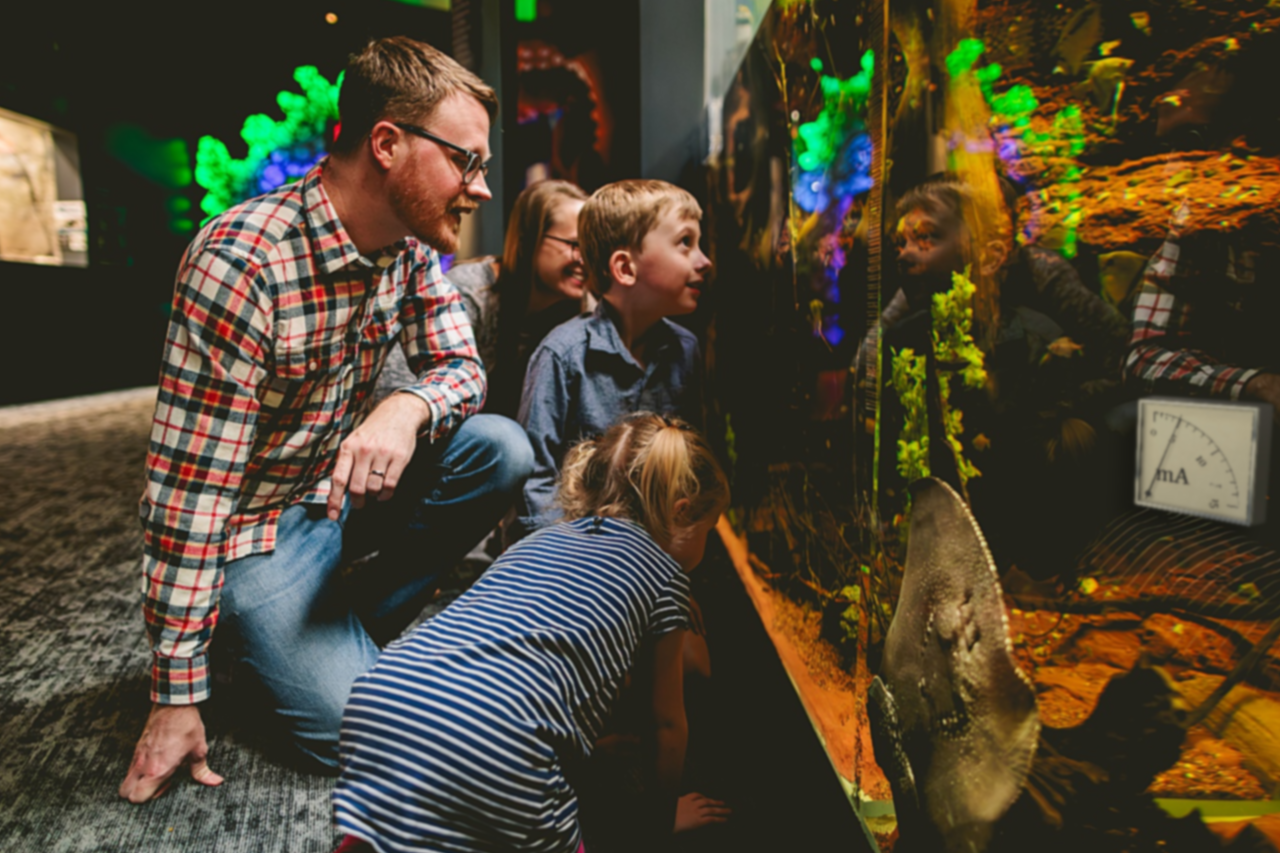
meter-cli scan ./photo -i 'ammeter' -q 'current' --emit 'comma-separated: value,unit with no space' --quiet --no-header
5,mA
